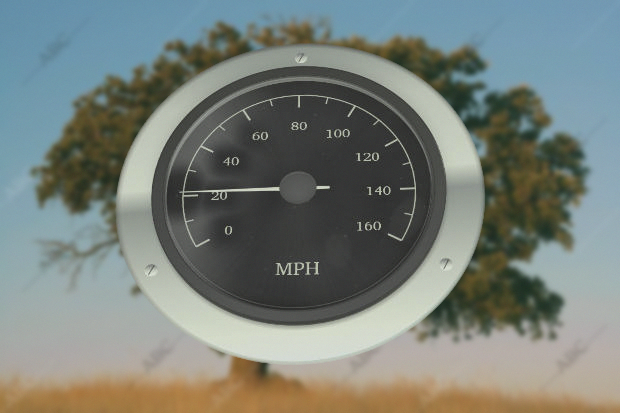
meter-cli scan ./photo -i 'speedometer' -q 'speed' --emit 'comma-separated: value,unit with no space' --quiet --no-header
20,mph
